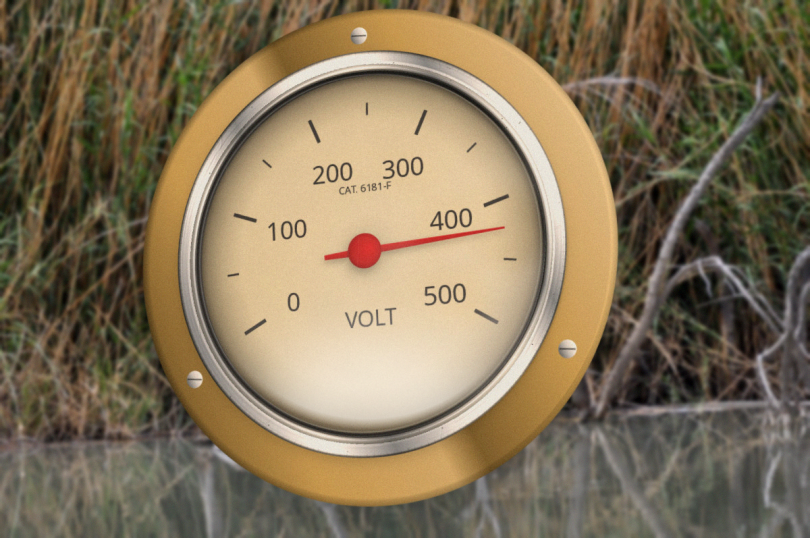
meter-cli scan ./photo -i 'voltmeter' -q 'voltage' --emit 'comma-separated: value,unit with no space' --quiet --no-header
425,V
